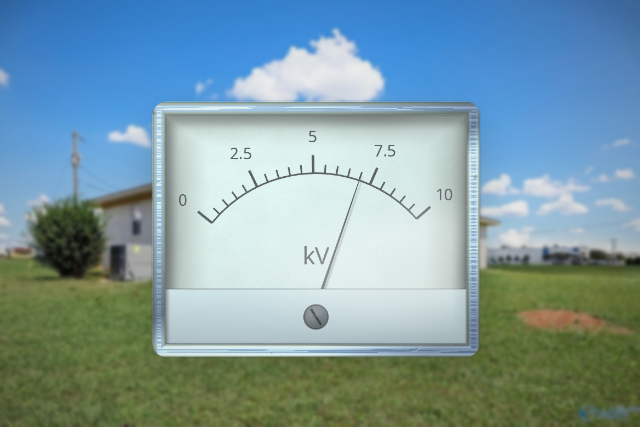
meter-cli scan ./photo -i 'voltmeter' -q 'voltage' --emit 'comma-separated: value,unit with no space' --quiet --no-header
7,kV
